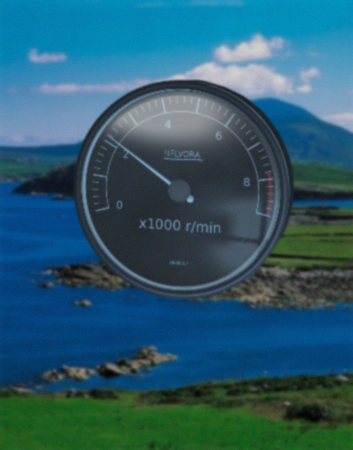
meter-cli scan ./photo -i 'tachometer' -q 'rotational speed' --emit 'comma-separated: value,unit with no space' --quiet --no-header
2200,rpm
